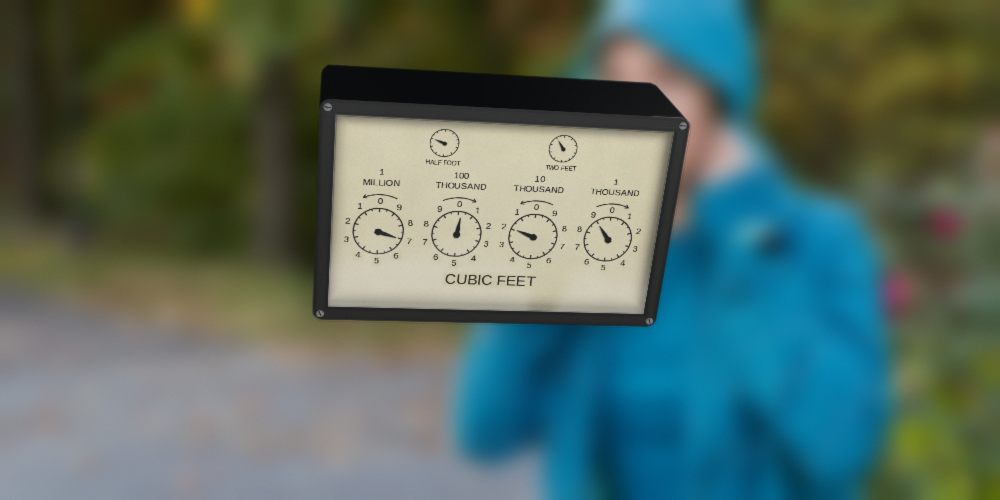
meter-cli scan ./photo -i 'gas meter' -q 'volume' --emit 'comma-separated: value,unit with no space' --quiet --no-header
701900,ft³
